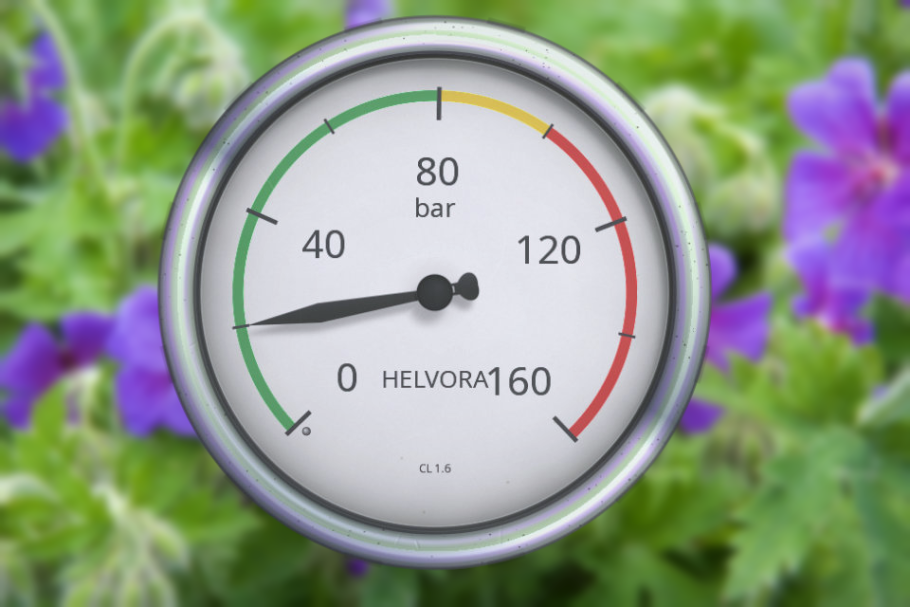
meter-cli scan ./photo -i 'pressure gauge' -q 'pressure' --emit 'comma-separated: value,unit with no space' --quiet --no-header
20,bar
